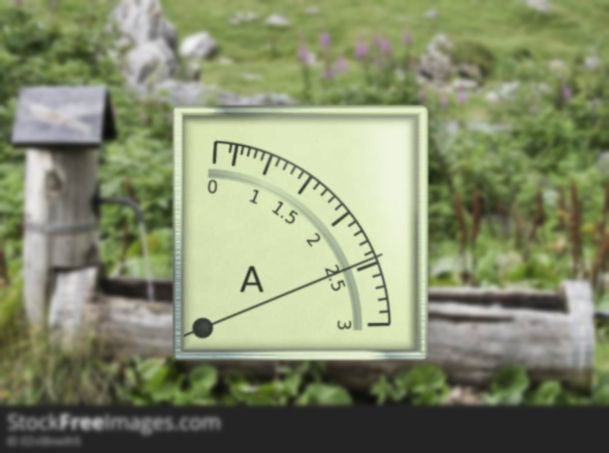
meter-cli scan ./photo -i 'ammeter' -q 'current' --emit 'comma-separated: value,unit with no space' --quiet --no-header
2.45,A
